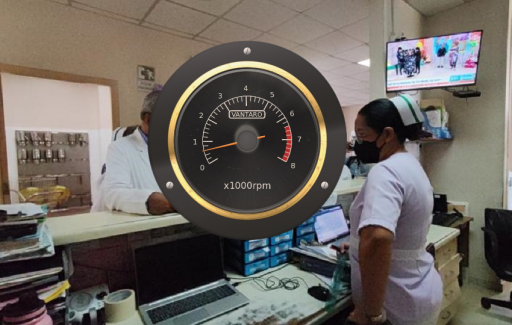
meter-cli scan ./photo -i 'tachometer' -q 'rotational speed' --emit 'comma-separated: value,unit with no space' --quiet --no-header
600,rpm
